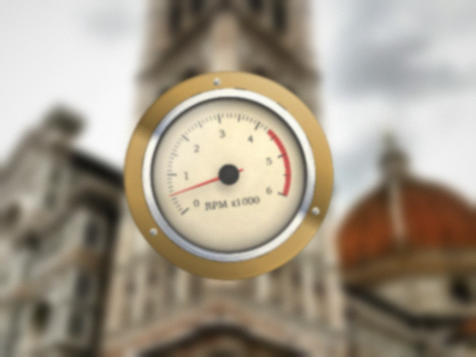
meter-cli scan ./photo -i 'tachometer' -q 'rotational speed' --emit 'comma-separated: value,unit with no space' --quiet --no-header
500,rpm
